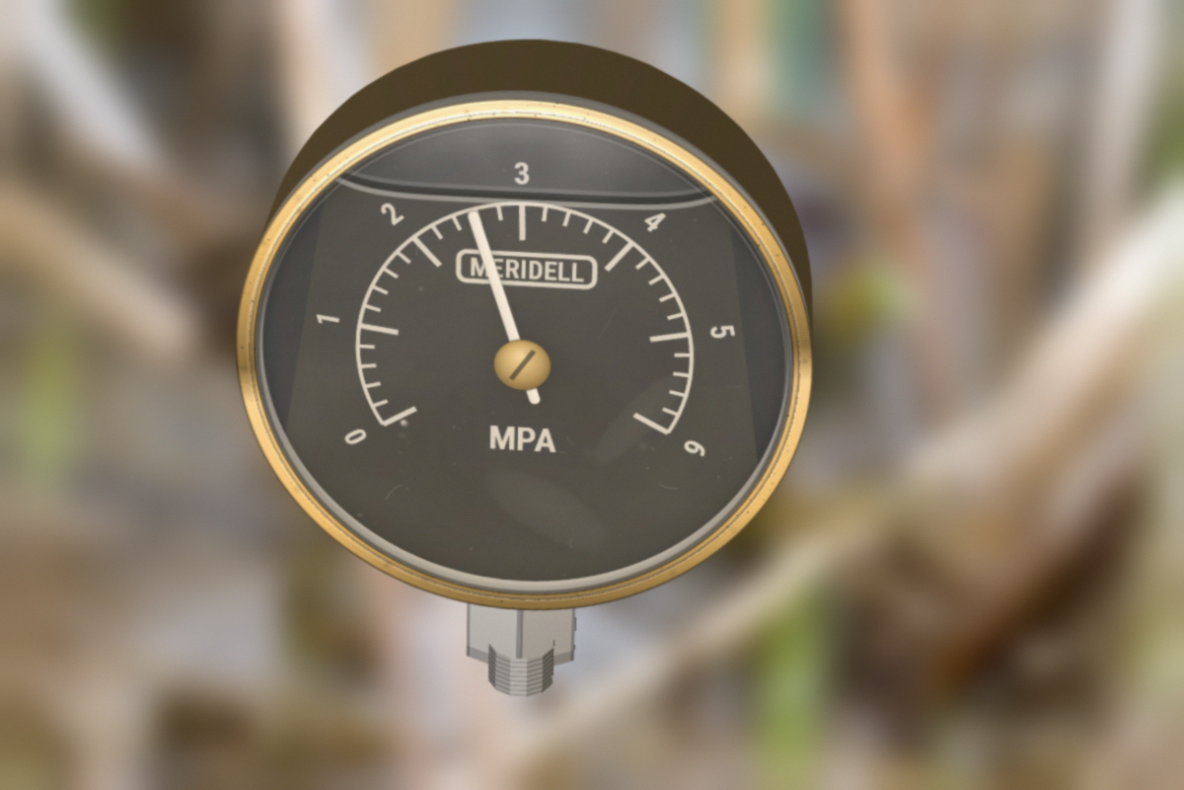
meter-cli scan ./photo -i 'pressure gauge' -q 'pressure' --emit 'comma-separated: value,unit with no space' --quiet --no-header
2.6,MPa
